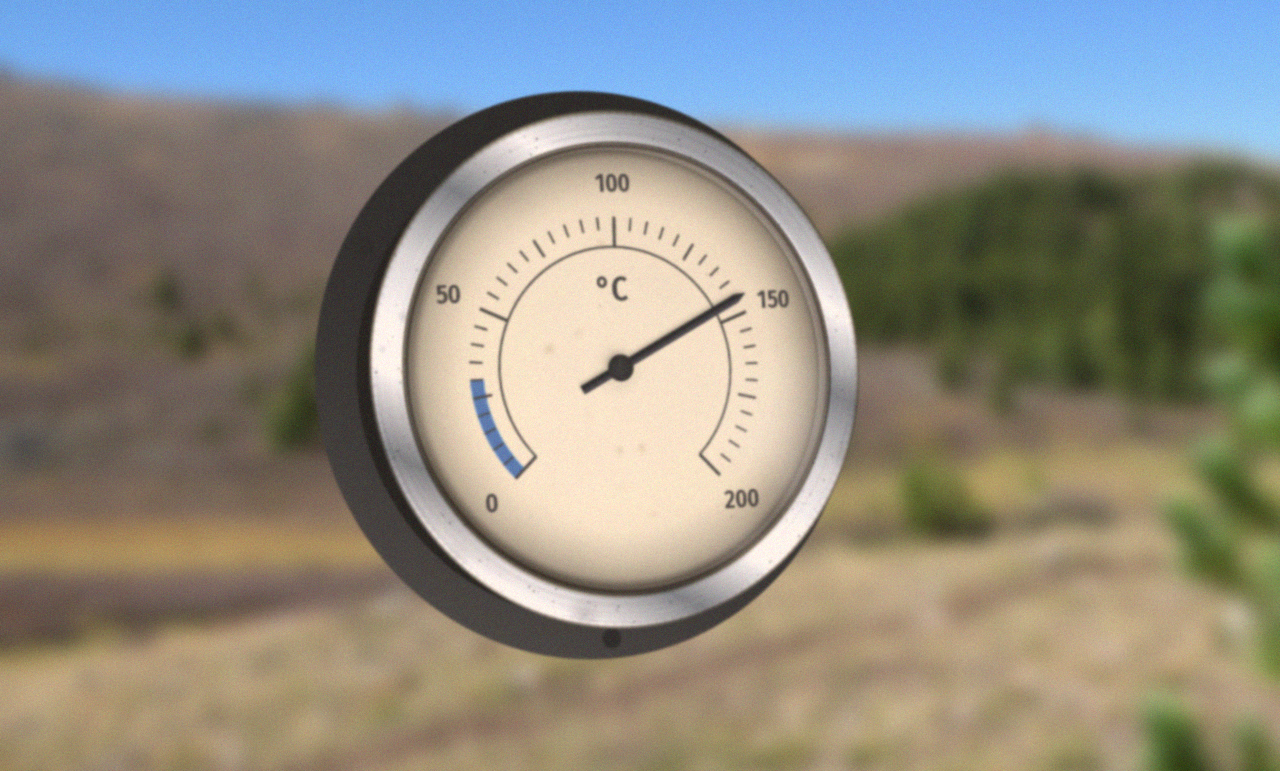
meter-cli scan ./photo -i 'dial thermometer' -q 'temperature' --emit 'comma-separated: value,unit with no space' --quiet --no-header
145,°C
